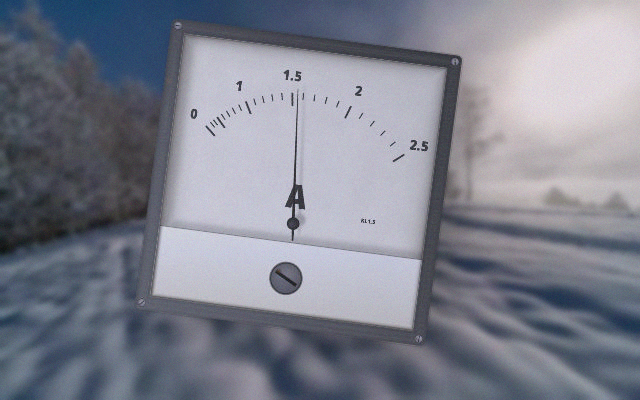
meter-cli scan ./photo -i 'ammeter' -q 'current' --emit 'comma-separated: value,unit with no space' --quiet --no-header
1.55,A
